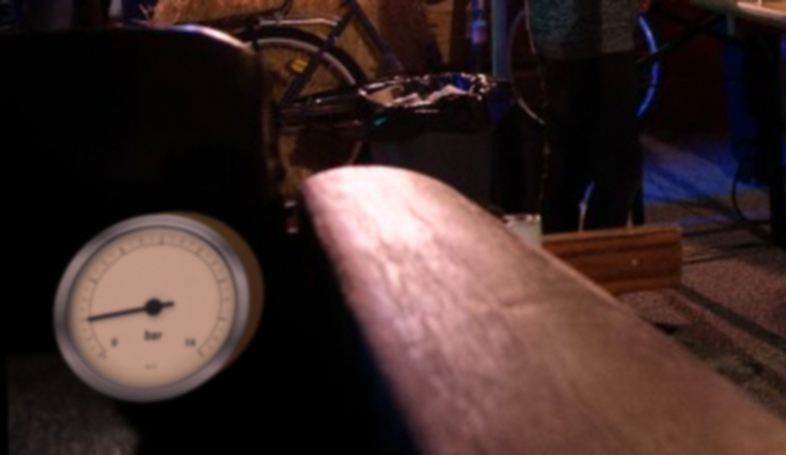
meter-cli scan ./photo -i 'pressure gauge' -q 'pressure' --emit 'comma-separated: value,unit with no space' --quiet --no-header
2,bar
